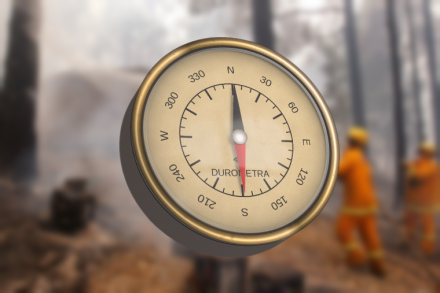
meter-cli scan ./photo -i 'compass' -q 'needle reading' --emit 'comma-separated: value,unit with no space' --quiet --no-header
180,°
